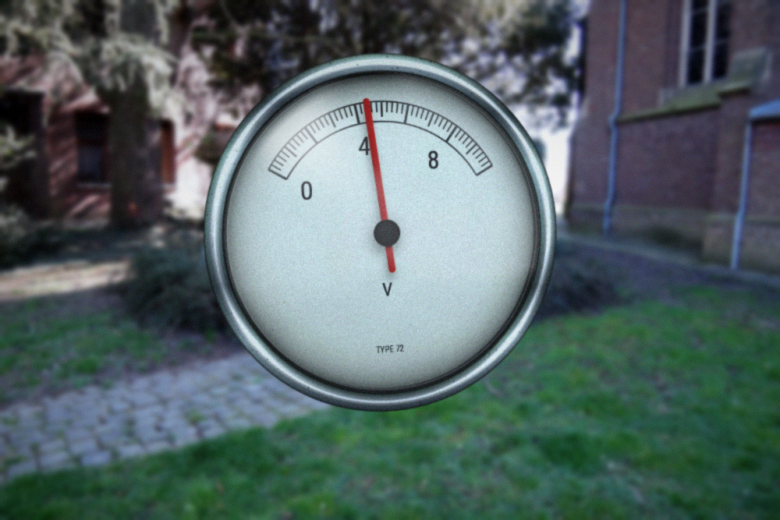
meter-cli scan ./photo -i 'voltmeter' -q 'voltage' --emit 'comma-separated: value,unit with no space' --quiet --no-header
4.4,V
